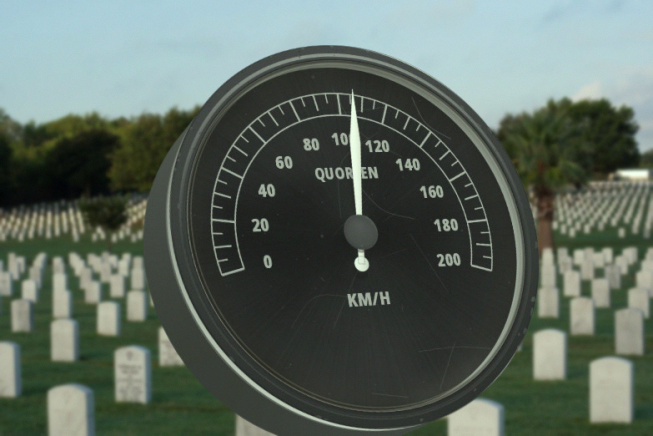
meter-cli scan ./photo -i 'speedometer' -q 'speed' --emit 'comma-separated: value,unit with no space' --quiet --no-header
105,km/h
